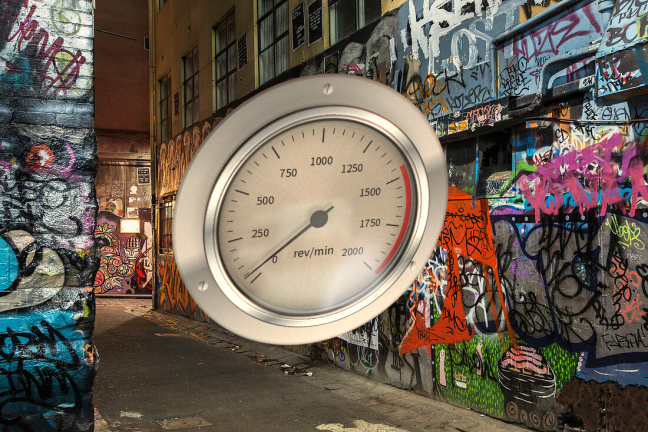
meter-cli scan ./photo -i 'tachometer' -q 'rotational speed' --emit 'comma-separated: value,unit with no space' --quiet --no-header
50,rpm
